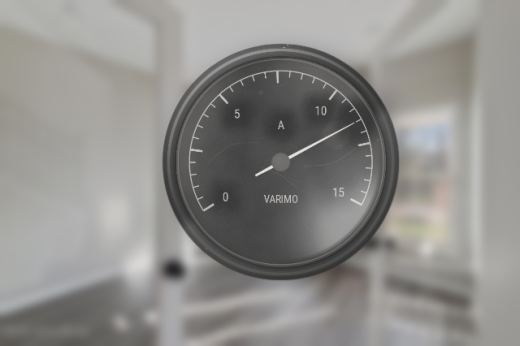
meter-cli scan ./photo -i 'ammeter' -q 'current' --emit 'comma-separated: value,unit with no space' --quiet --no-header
11.5,A
